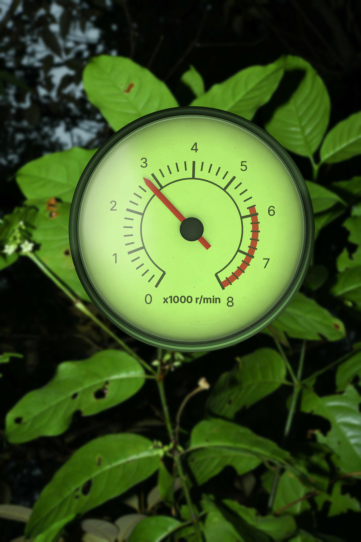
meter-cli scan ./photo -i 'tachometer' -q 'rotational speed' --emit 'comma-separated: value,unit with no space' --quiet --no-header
2800,rpm
